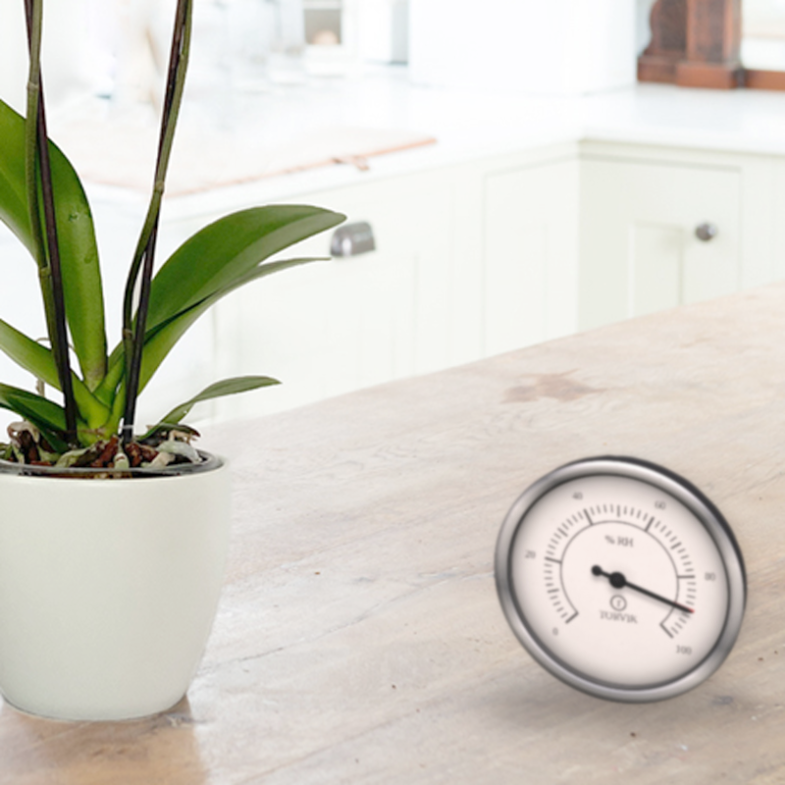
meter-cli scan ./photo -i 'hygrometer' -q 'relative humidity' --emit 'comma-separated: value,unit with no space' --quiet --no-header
90,%
